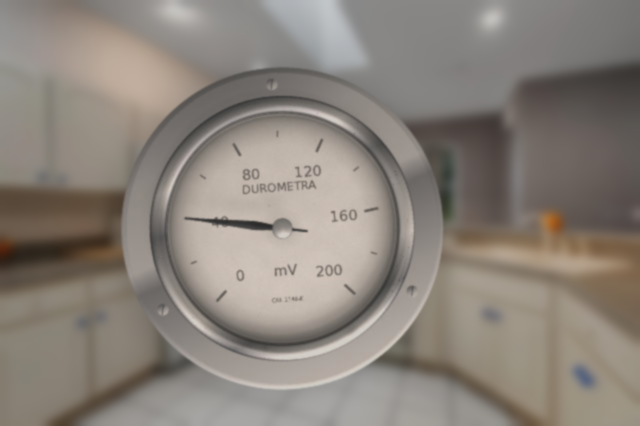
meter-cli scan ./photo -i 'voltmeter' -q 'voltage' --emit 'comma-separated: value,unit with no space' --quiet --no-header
40,mV
